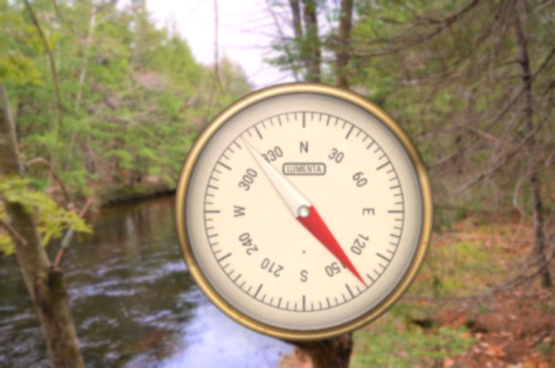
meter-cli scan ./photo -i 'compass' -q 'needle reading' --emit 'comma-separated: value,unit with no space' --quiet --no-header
140,°
